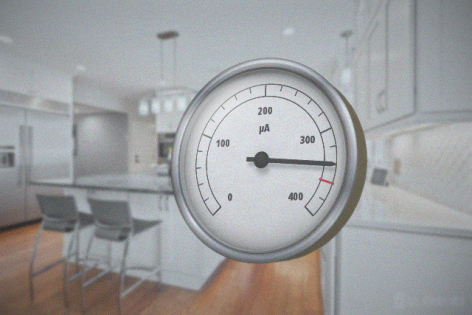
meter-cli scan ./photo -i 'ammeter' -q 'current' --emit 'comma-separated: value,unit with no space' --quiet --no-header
340,µA
